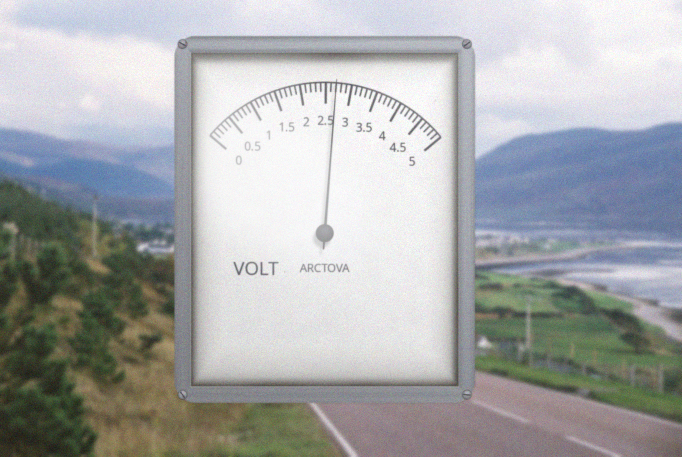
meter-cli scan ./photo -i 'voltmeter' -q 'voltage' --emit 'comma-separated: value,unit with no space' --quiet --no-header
2.7,V
